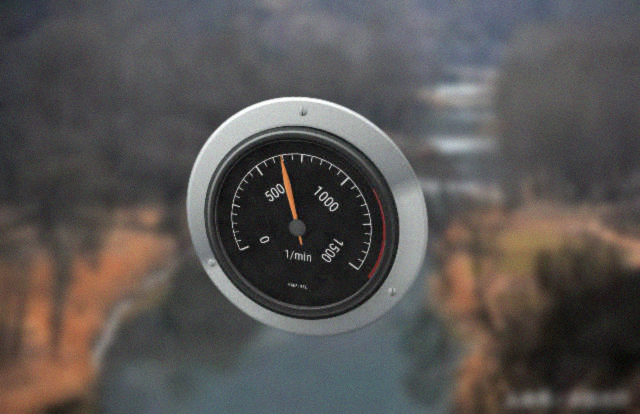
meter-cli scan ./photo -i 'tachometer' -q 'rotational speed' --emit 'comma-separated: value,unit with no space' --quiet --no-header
650,rpm
